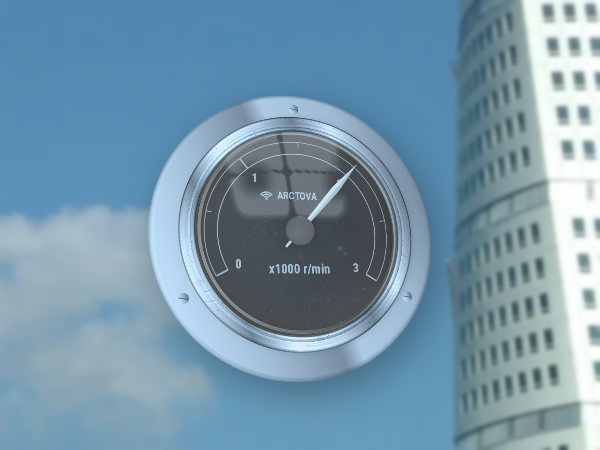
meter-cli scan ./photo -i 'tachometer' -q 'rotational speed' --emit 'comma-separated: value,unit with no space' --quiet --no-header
2000,rpm
